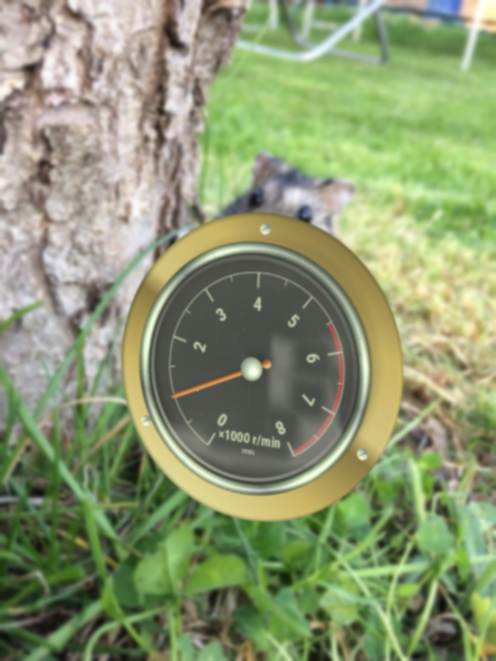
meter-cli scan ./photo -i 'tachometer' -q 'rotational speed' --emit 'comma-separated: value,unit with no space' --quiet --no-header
1000,rpm
